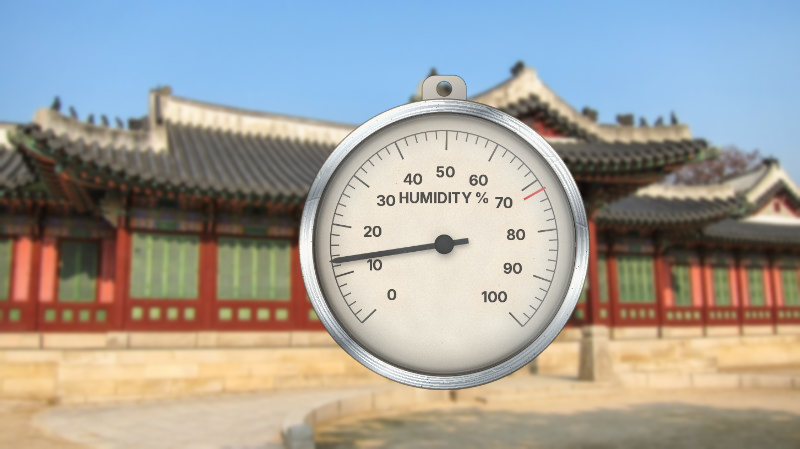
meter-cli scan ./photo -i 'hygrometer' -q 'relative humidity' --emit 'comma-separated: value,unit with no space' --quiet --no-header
13,%
